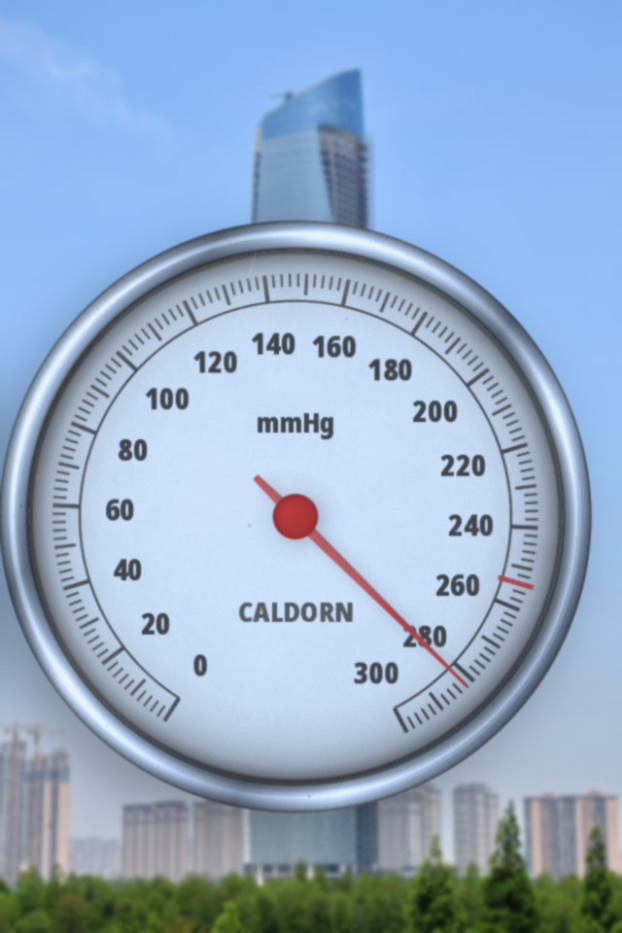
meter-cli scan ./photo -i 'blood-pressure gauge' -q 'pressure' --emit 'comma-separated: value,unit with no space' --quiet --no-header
282,mmHg
